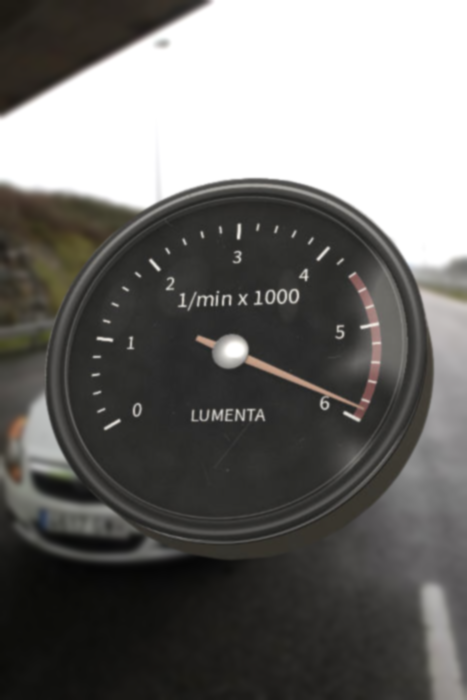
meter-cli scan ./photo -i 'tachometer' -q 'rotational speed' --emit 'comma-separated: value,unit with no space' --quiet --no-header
5900,rpm
